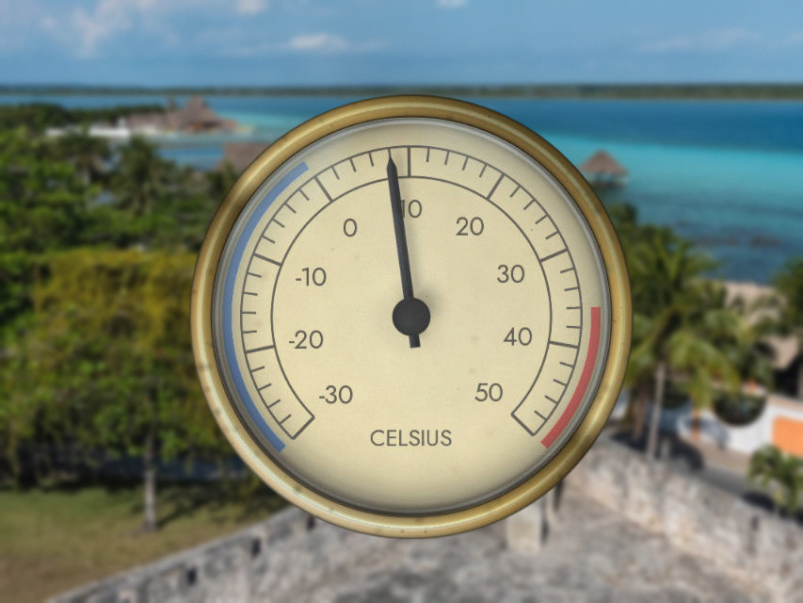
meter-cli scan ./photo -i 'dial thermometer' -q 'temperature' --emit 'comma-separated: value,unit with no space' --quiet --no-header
8,°C
